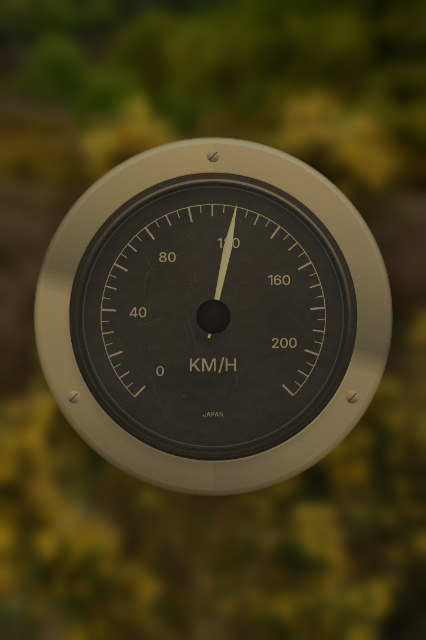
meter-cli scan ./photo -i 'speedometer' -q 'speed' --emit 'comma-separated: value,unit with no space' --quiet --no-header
120,km/h
